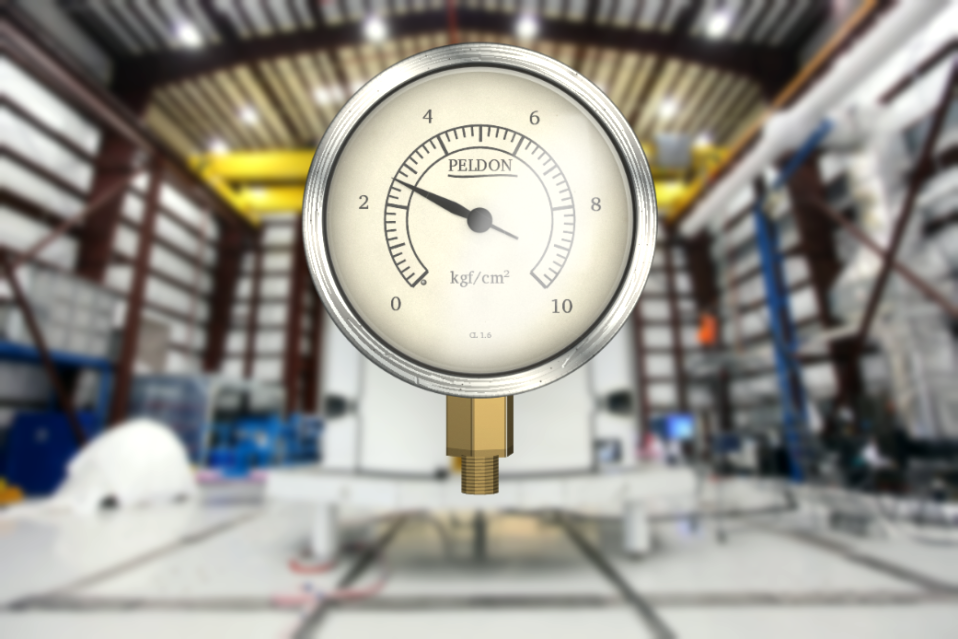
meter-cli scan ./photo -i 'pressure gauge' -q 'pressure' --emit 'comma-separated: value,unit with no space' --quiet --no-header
2.6,kg/cm²
